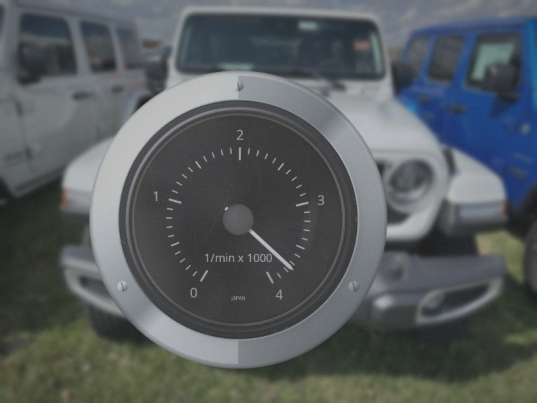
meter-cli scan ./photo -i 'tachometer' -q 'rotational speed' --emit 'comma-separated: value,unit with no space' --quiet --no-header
3750,rpm
